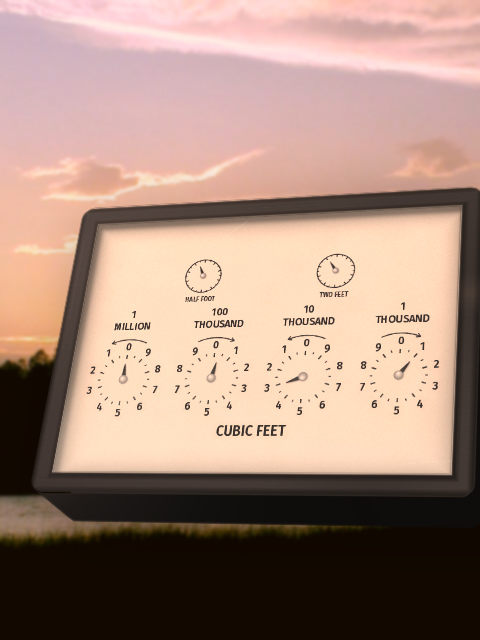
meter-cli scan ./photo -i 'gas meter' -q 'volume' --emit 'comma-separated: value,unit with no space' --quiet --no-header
3100,ft³
